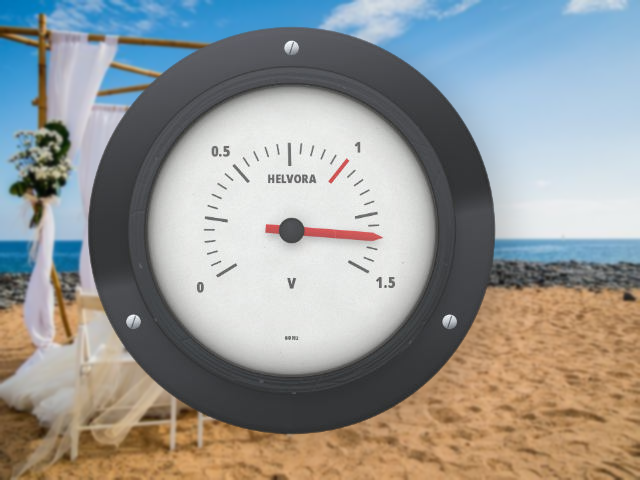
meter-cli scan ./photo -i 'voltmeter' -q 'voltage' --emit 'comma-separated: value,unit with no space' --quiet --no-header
1.35,V
